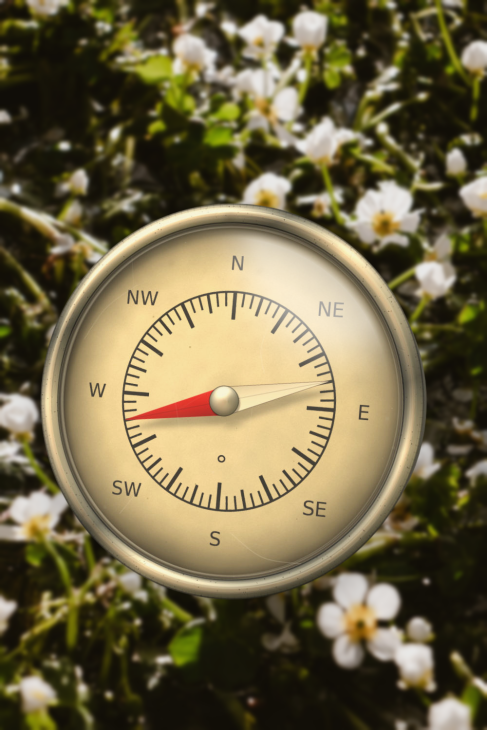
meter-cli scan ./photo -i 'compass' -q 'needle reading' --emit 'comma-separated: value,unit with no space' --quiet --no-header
255,°
